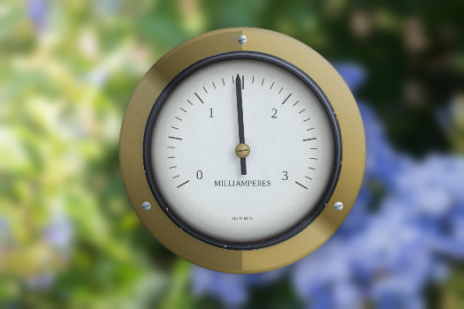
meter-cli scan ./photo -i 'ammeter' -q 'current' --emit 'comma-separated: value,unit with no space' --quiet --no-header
1.45,mA
